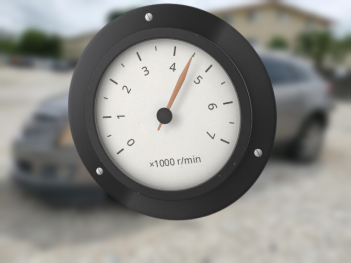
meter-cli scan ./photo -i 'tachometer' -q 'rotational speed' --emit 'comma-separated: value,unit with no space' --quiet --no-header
4500,rpm
